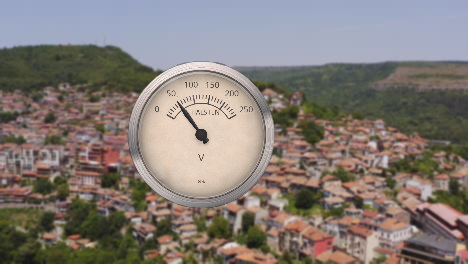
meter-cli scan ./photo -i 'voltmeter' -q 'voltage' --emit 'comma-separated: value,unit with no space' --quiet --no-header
50,V
